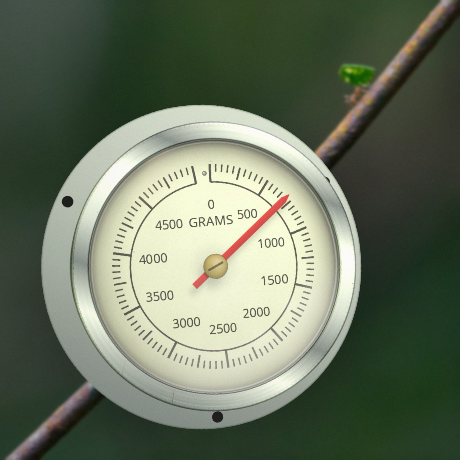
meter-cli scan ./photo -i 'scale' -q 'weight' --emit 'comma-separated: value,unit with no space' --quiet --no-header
700,g
